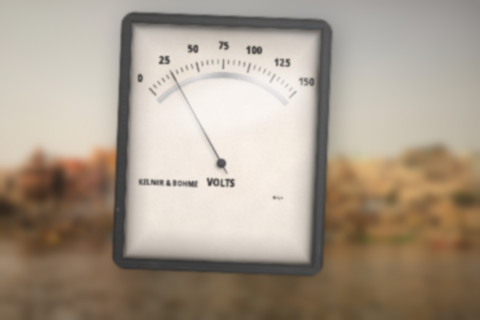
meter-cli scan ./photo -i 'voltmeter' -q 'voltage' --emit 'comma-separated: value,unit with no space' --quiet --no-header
25,V
